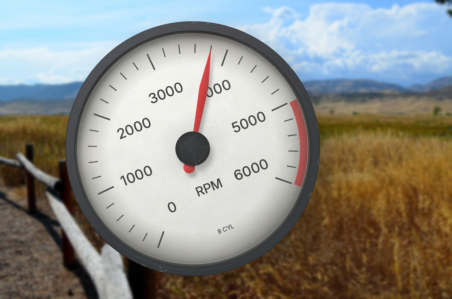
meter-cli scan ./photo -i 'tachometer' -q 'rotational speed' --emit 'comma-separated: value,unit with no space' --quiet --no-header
3800,rpm
